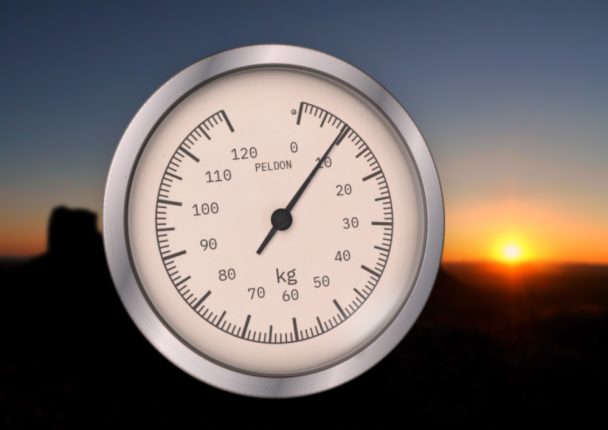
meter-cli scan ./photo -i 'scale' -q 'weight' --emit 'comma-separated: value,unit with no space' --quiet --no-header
9,kg
